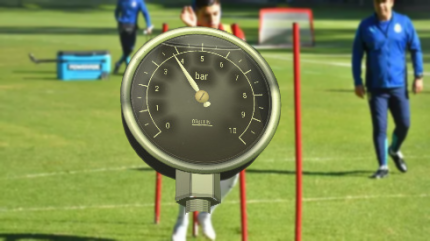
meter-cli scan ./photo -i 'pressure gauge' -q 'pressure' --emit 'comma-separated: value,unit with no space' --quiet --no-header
3.75,bar
